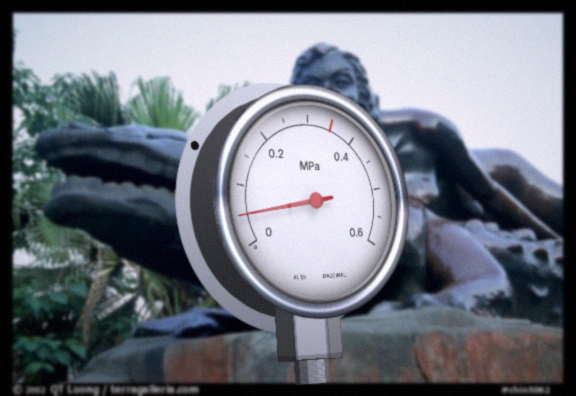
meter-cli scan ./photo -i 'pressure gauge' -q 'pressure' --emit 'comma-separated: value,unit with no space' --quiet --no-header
0.05,MPa
